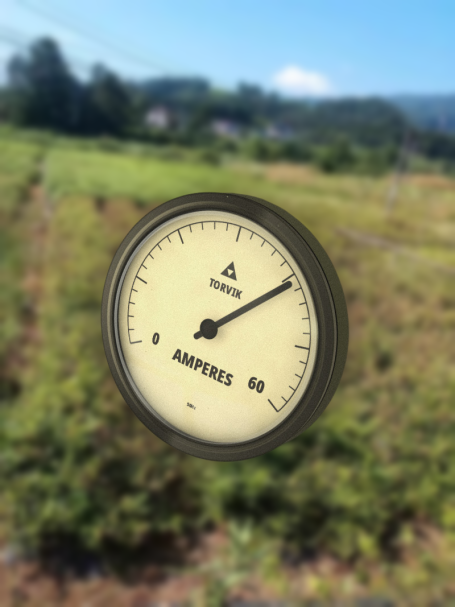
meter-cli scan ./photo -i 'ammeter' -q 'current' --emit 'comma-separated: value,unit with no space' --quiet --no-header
41,A
